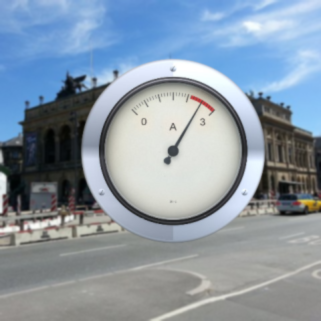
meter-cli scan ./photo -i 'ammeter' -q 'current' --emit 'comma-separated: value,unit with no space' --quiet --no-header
2.5,A
